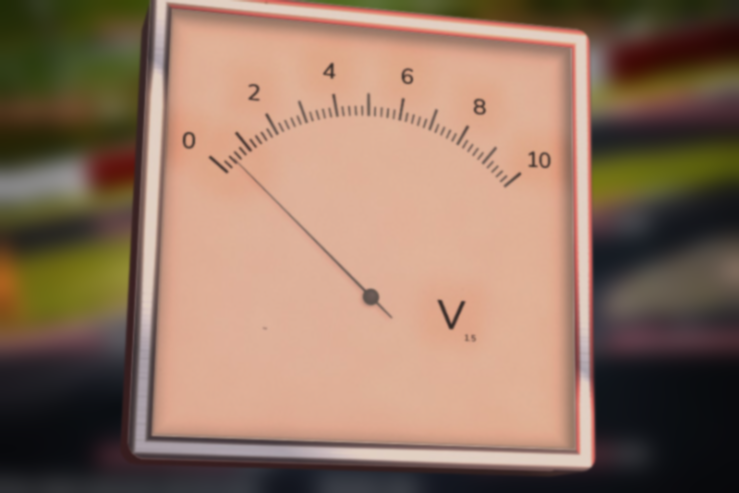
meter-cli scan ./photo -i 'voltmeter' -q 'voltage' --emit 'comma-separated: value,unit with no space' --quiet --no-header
0.4,V
